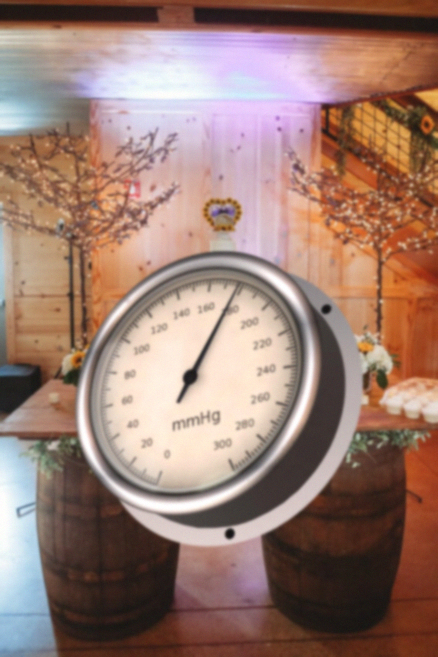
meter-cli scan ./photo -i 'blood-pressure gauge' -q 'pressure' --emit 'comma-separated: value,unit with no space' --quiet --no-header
180,mmHg
